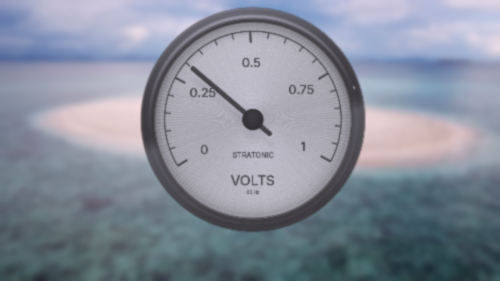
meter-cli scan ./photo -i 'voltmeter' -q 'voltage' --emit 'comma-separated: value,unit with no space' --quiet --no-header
0.3,V
